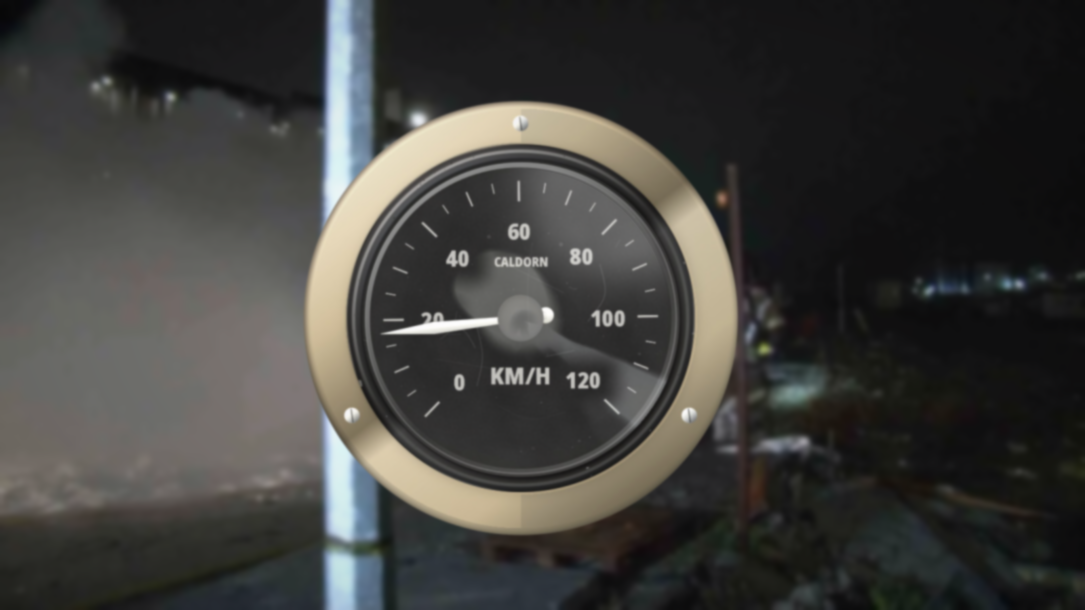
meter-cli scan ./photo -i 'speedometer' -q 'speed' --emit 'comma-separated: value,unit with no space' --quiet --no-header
17.5,km/h
